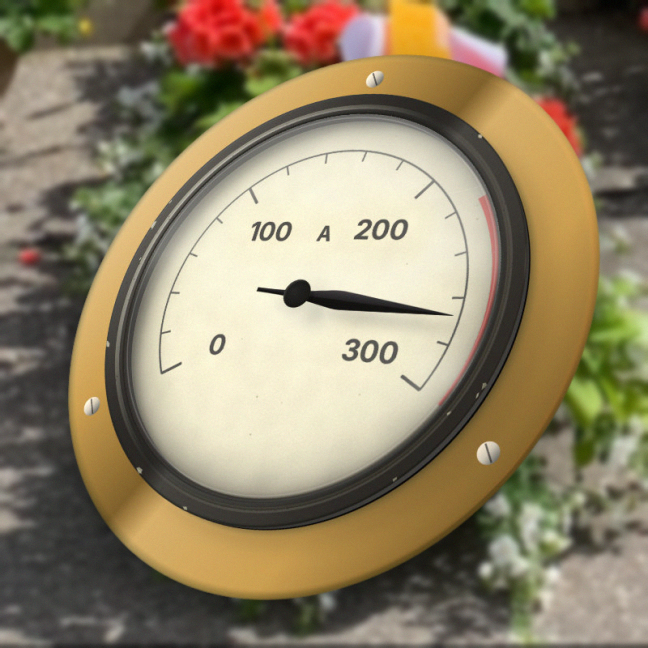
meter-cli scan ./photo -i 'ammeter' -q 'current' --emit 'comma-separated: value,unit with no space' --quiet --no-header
270,A
